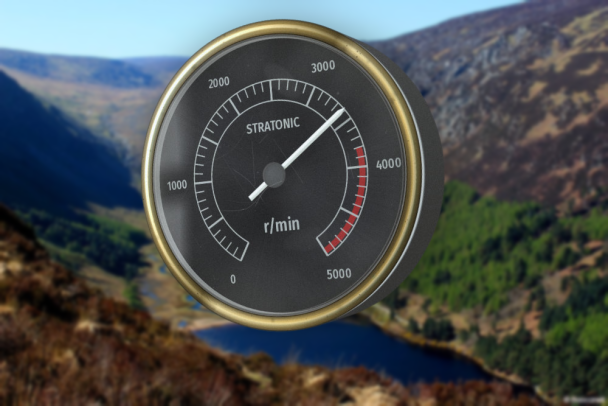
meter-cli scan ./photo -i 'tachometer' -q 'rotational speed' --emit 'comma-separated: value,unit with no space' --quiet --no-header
3400,rpm
